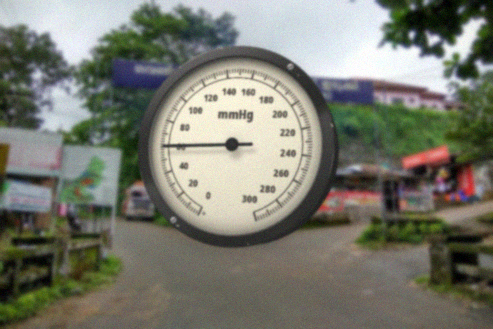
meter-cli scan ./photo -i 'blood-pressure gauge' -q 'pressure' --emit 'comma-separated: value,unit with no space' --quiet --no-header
60,mmHg
